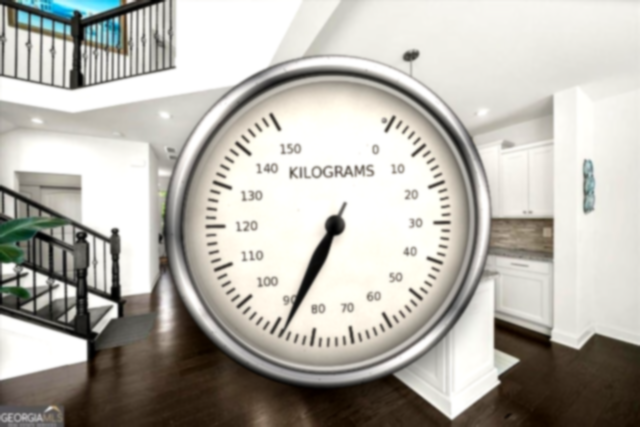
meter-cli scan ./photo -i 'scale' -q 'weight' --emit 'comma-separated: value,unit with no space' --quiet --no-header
88,kg
